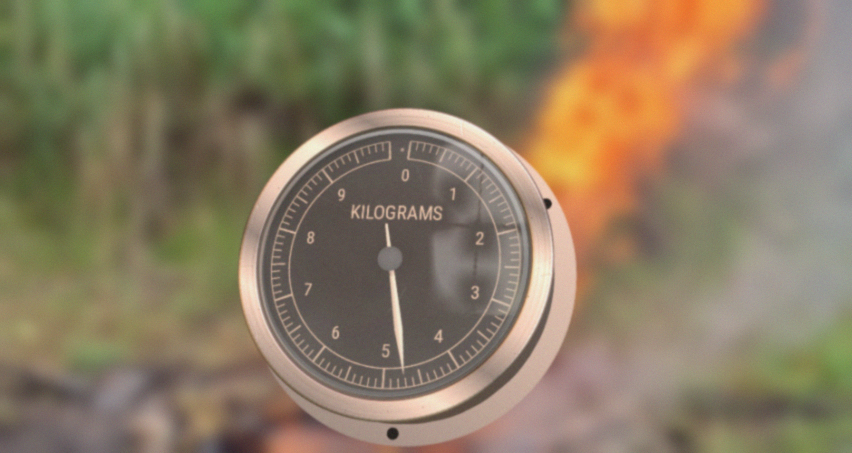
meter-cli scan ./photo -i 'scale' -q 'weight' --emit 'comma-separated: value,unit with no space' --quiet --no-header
4.7,kg
